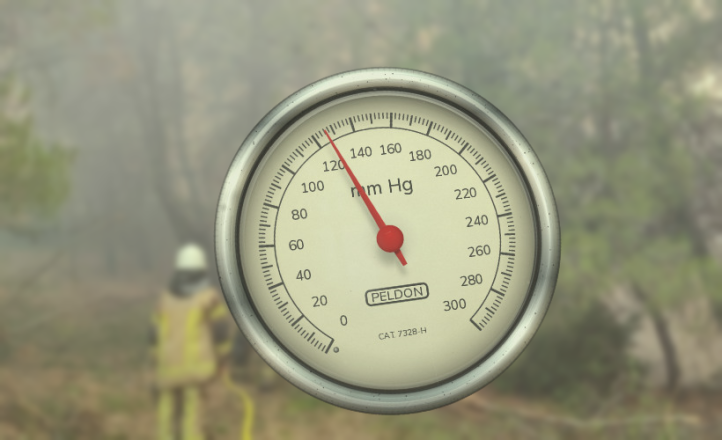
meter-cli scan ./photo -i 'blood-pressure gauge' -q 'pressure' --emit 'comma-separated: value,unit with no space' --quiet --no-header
126,mmHg
